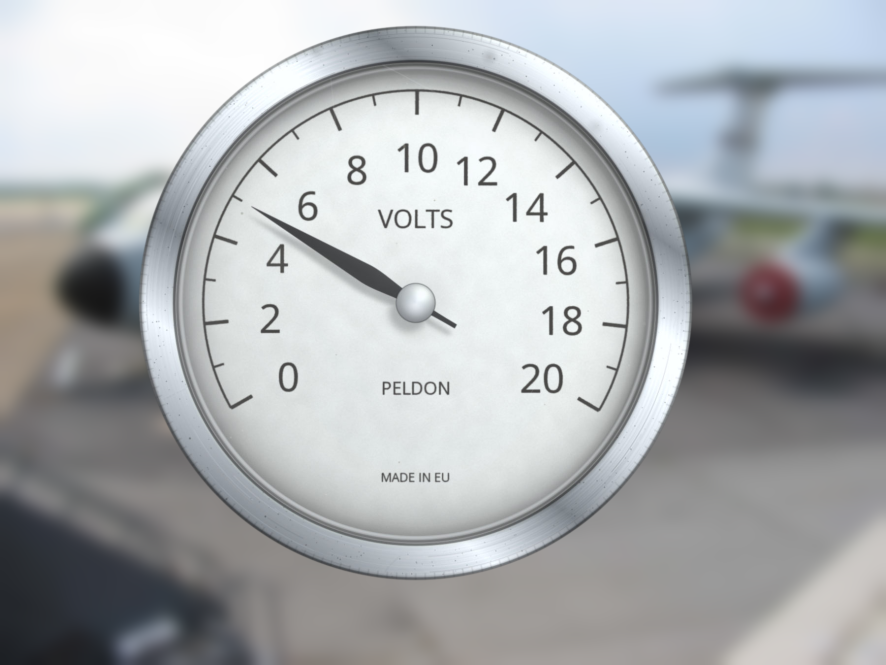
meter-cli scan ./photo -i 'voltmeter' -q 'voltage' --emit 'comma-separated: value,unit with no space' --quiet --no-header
5,V
